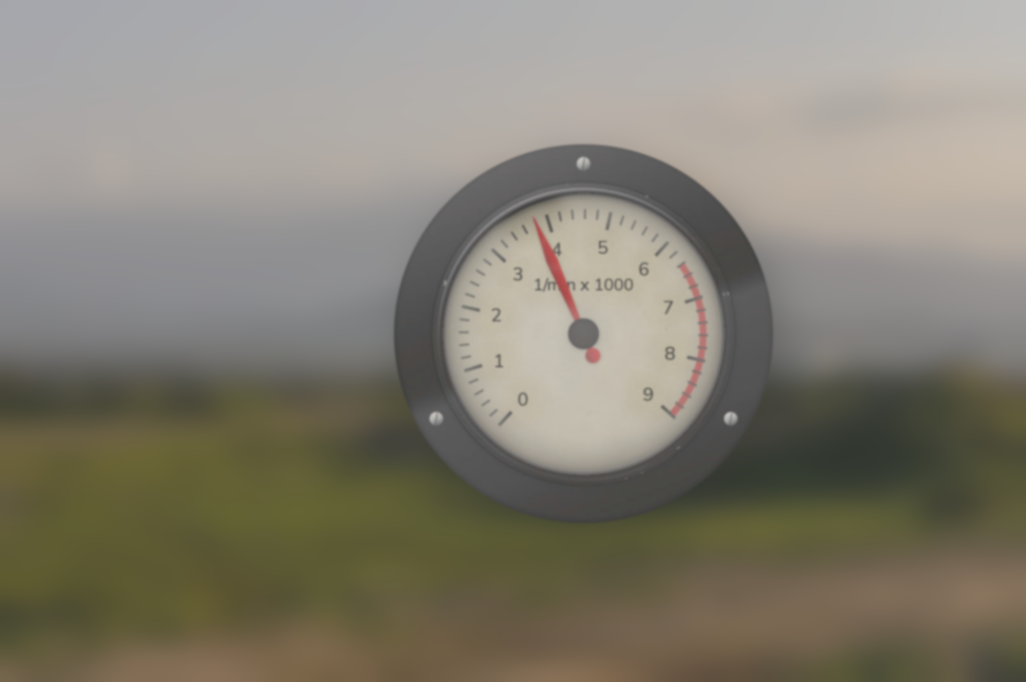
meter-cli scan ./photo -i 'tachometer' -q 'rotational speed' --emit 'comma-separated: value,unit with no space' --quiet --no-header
3800,rpm
